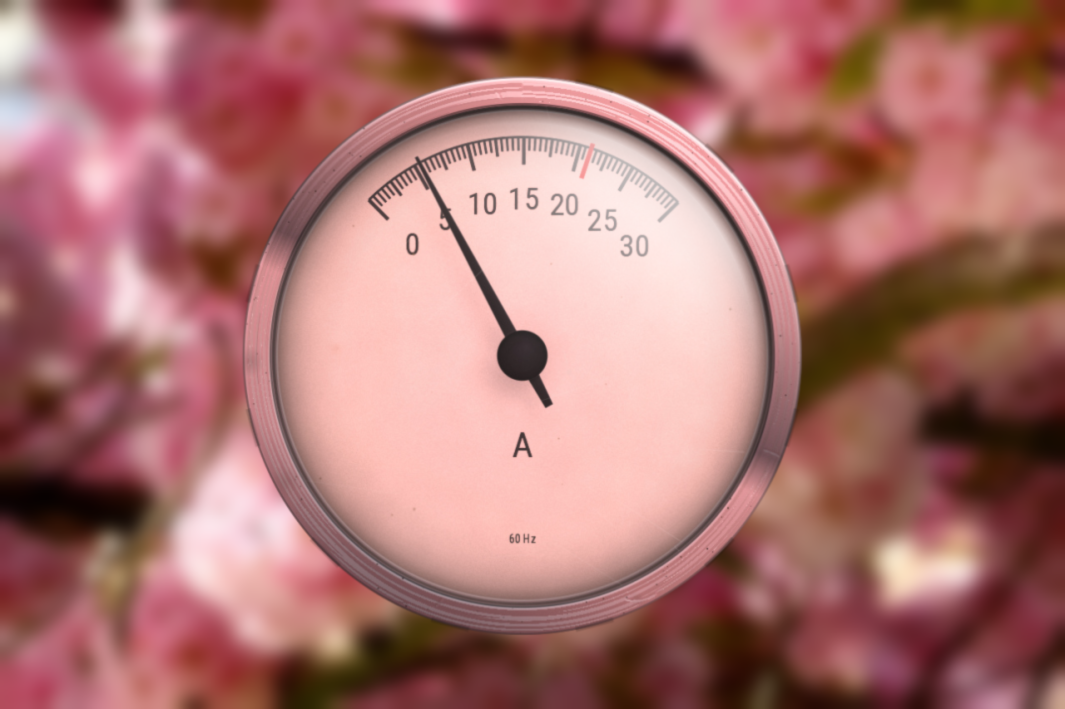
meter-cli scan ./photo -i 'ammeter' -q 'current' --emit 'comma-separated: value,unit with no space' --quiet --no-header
5.5,A
